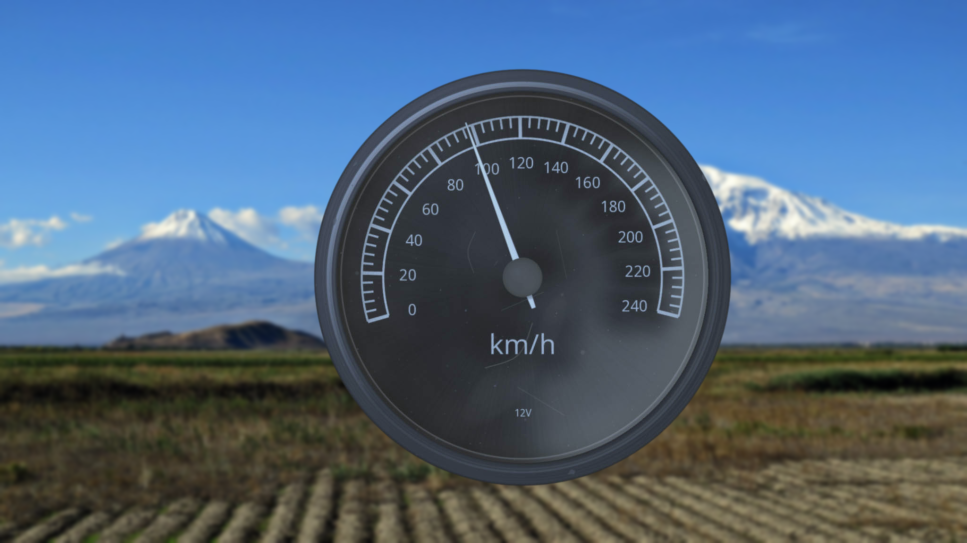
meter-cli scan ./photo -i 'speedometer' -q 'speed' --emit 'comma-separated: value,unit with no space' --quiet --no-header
98,km/h
